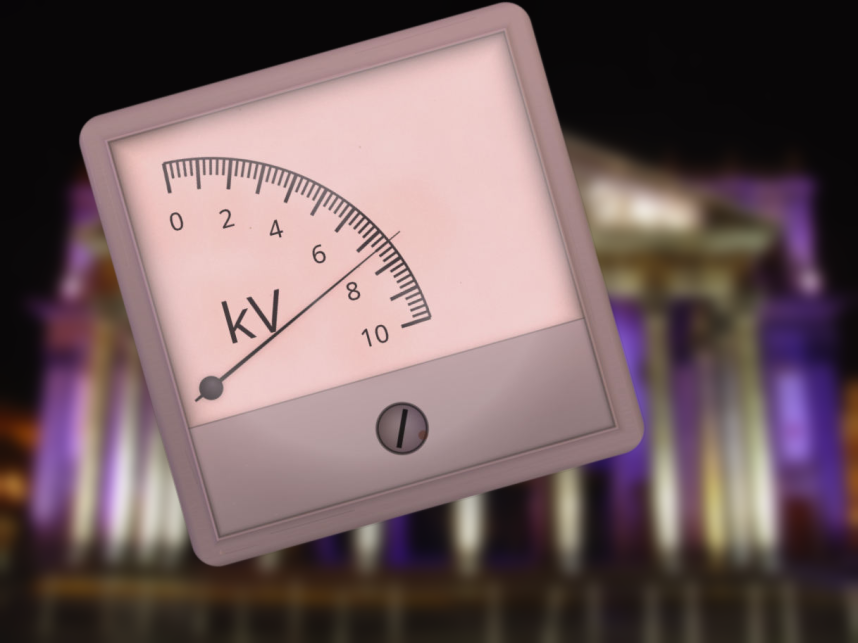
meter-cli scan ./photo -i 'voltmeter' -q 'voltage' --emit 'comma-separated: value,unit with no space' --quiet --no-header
7.4,kV
